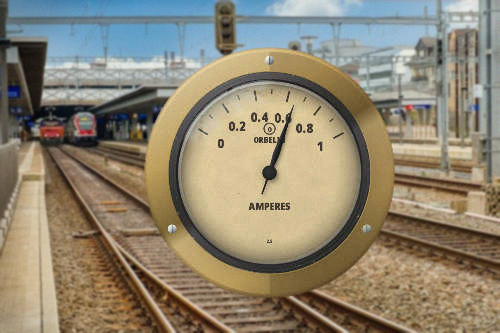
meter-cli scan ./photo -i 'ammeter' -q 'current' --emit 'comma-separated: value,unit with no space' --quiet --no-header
0.65,A
